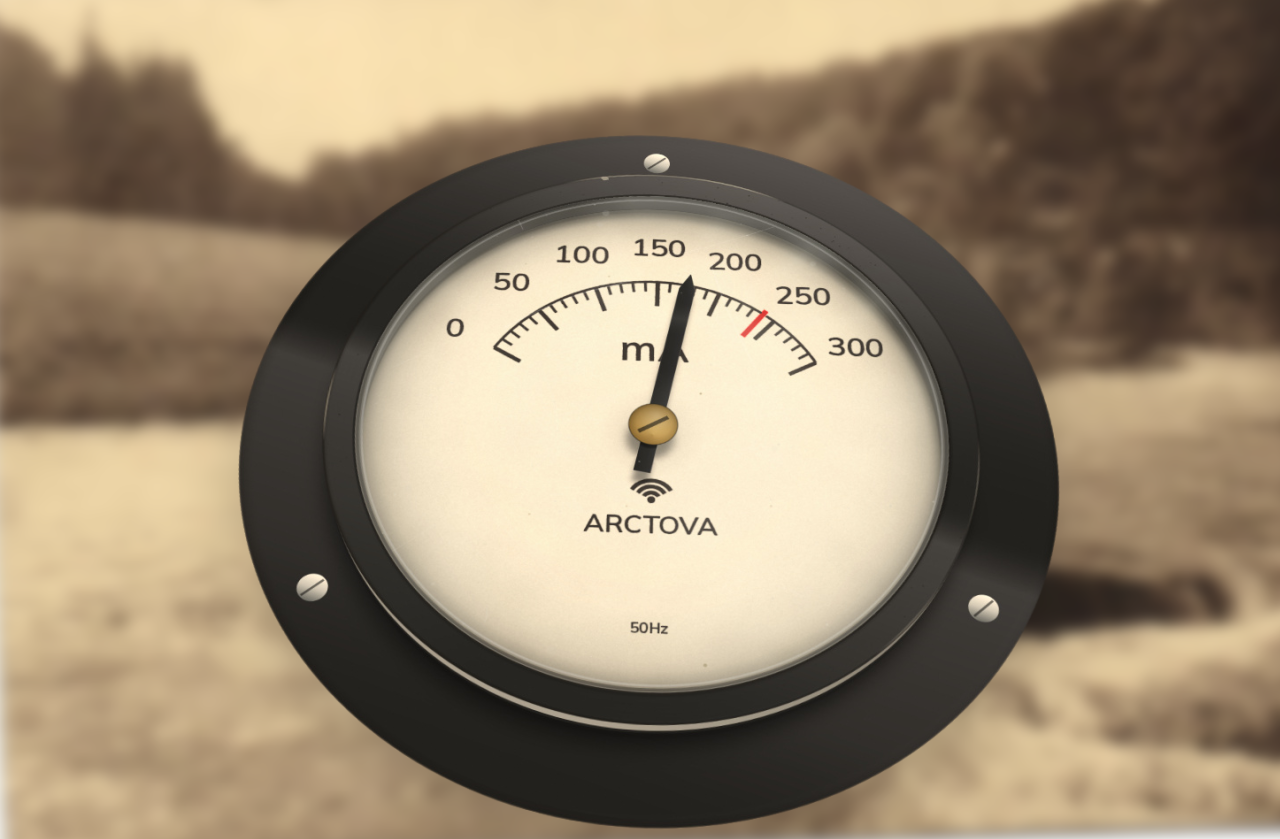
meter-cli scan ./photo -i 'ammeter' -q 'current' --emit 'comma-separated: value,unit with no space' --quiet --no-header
175,mA
